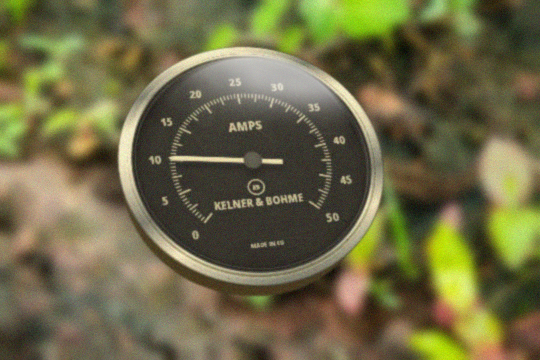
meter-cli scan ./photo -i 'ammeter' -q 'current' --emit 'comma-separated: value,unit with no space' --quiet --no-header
10,A
